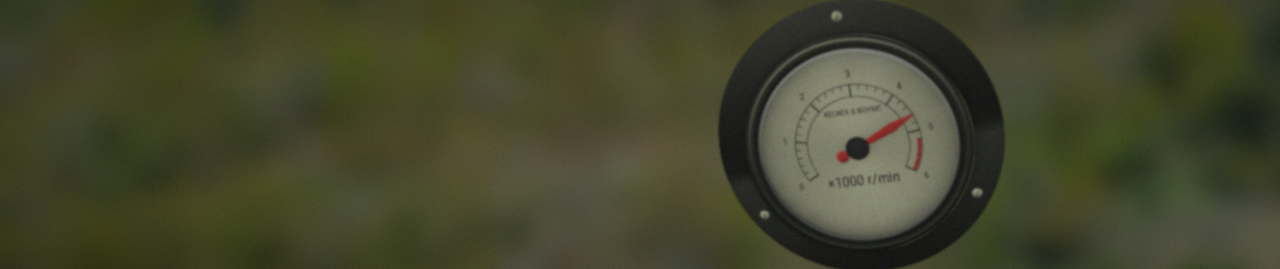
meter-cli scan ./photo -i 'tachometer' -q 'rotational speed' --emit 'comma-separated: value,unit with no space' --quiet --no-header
4600,rpm
